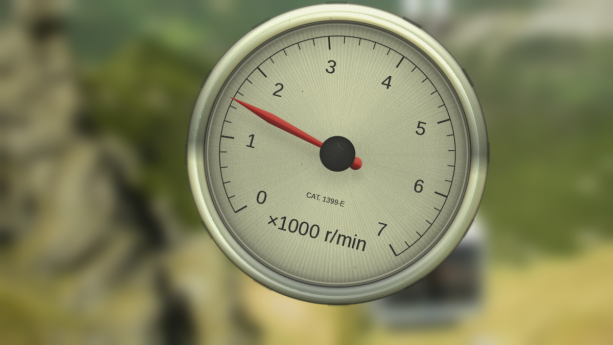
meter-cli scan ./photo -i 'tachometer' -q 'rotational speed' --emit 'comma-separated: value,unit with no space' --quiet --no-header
1500,rpm
